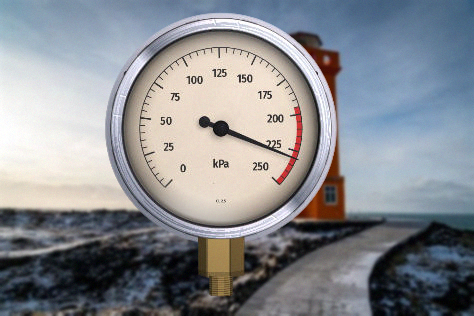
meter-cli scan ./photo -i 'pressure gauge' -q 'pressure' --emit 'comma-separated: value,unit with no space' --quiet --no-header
230,kPa
